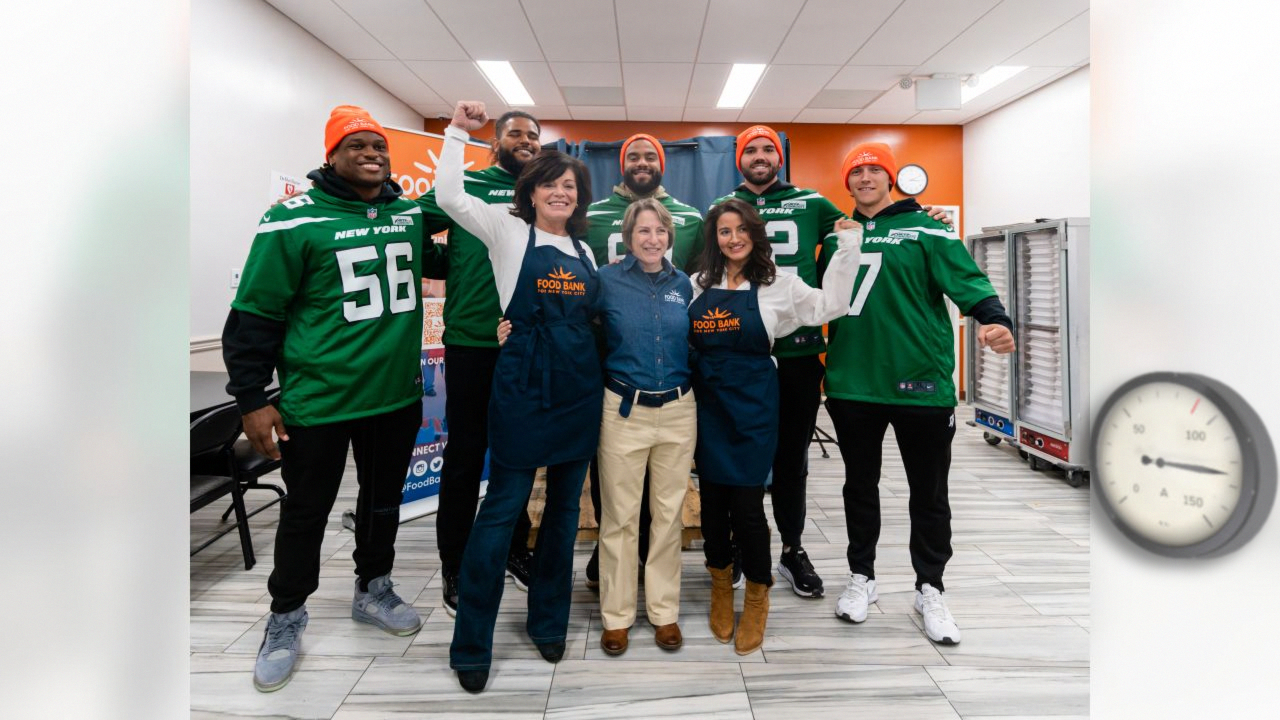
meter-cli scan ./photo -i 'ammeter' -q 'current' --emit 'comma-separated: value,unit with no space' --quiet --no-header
125,A
